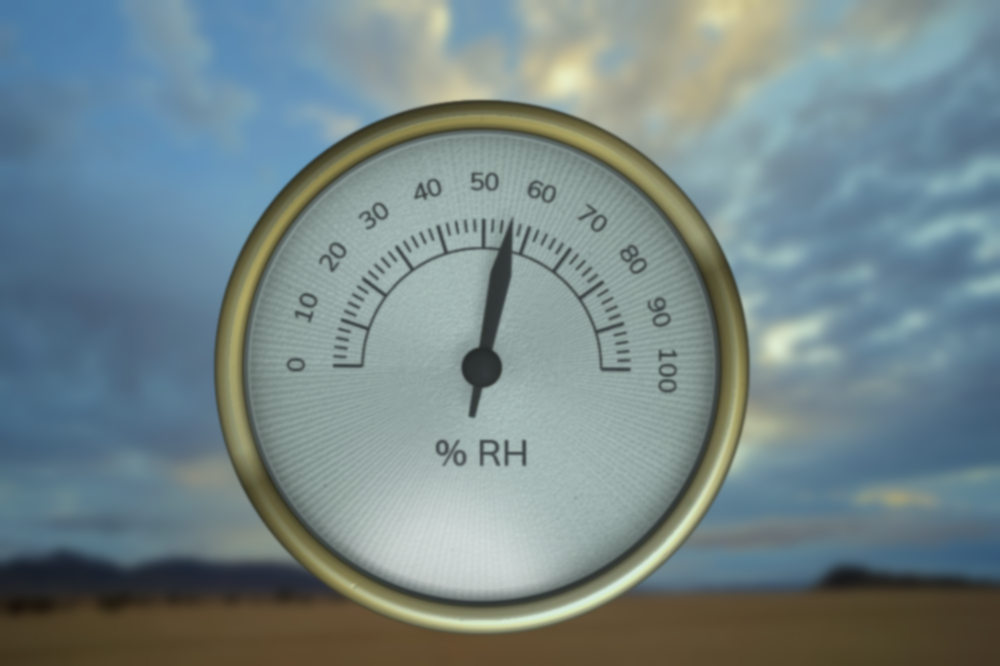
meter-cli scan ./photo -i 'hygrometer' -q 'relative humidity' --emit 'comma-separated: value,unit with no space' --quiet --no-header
56,%
